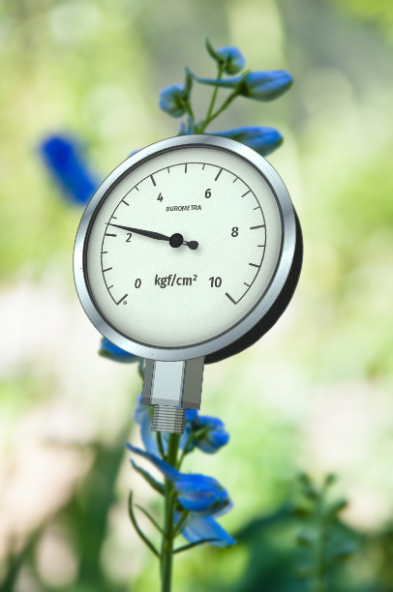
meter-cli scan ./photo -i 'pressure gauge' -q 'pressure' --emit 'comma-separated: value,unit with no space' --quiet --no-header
2.25,kg/cm²
